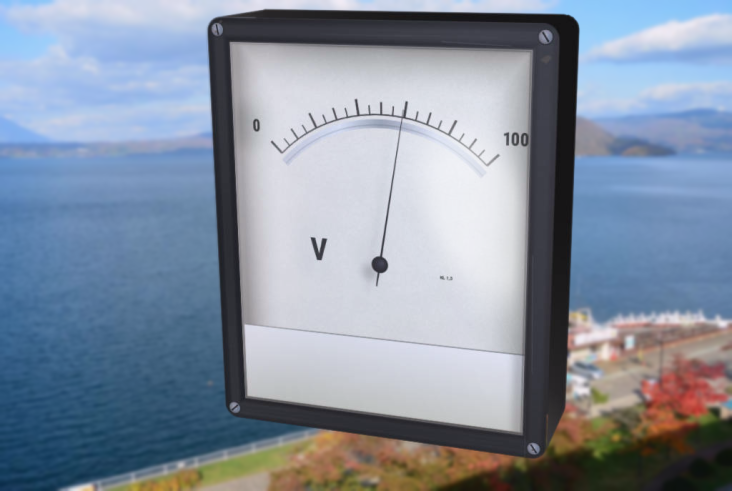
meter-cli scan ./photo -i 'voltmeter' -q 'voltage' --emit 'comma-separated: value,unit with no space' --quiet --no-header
60,V
